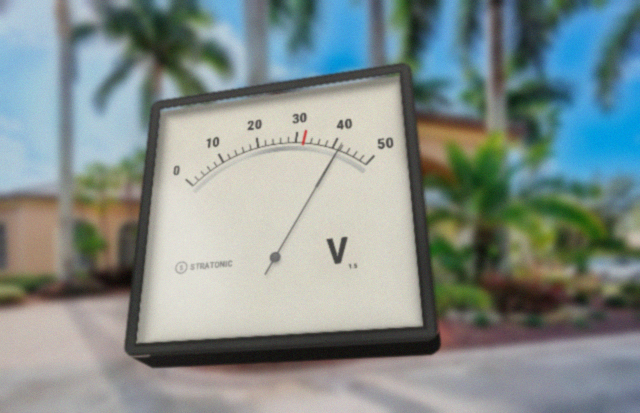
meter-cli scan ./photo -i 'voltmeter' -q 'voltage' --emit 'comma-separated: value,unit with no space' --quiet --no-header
42,V
